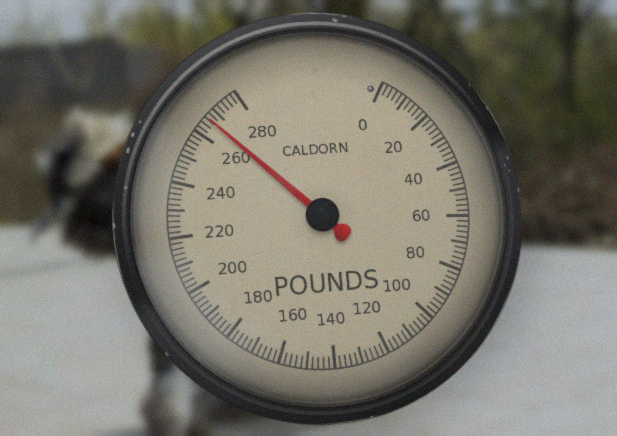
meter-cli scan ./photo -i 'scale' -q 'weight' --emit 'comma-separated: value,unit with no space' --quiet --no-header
266,lb
